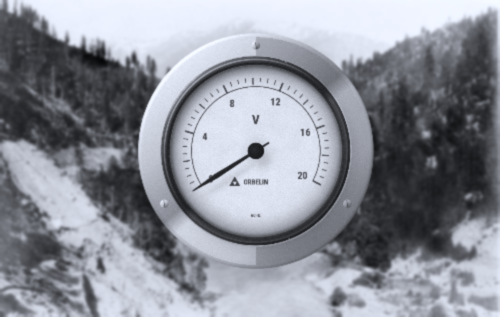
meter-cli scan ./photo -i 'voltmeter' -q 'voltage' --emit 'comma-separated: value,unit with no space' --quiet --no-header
0,V
